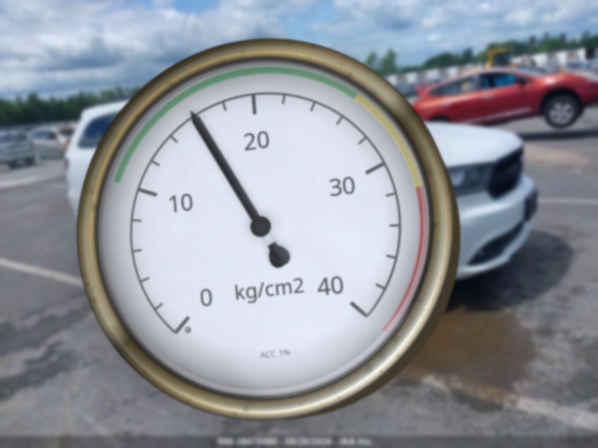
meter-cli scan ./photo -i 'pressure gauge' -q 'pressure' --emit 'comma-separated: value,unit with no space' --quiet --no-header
16,kg/cm²
